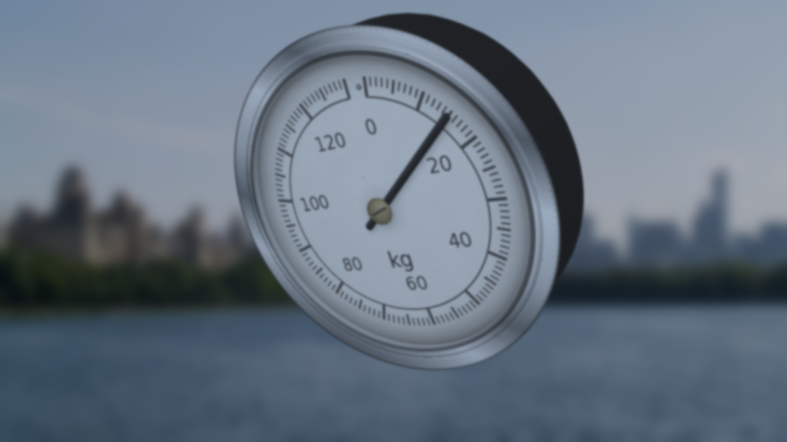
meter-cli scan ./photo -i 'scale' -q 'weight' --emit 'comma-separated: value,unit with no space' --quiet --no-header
15,kg
